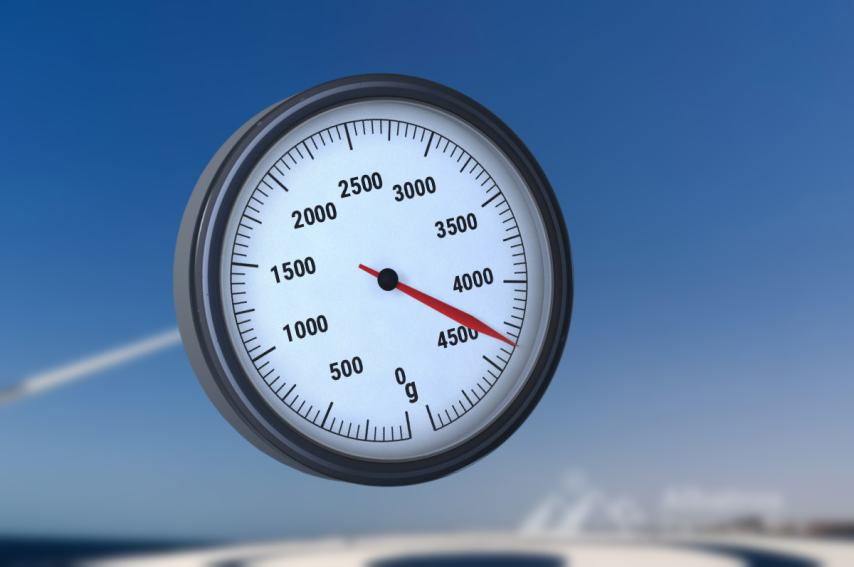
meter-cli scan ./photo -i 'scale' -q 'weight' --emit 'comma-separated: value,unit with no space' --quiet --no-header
4350,g
